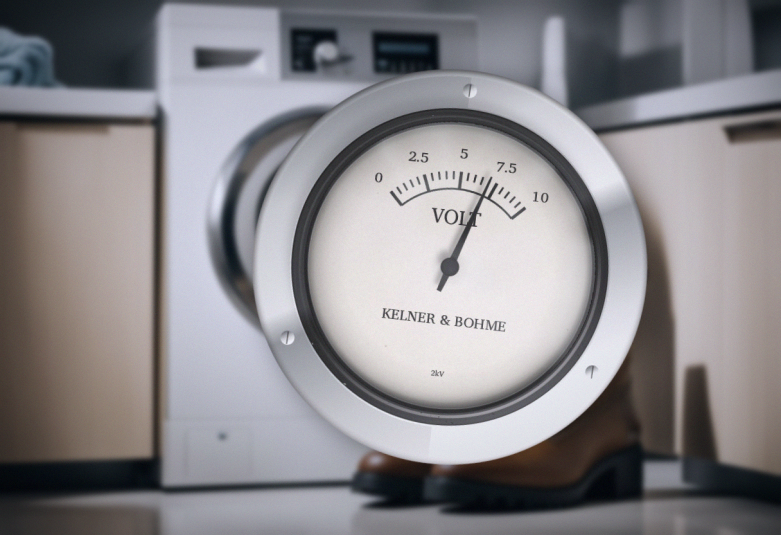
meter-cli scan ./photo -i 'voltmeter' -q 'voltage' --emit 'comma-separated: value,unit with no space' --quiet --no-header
7,V
